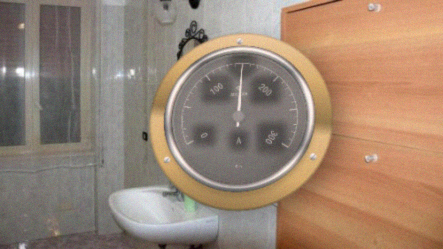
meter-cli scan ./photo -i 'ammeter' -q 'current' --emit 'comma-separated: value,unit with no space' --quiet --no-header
150,A
